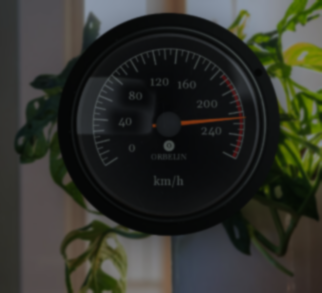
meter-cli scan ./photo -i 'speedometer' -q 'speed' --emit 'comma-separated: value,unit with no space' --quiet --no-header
225,km/h
